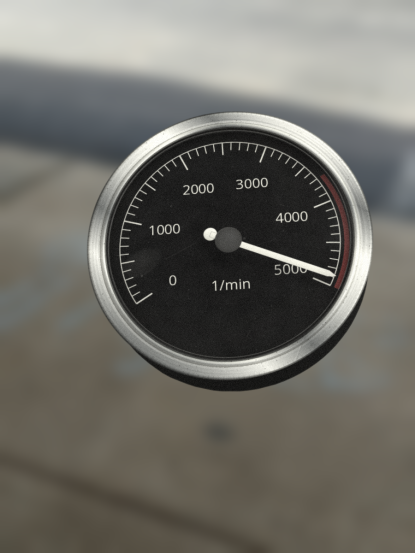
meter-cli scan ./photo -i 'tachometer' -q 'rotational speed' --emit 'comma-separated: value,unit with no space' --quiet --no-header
4900,rpm
